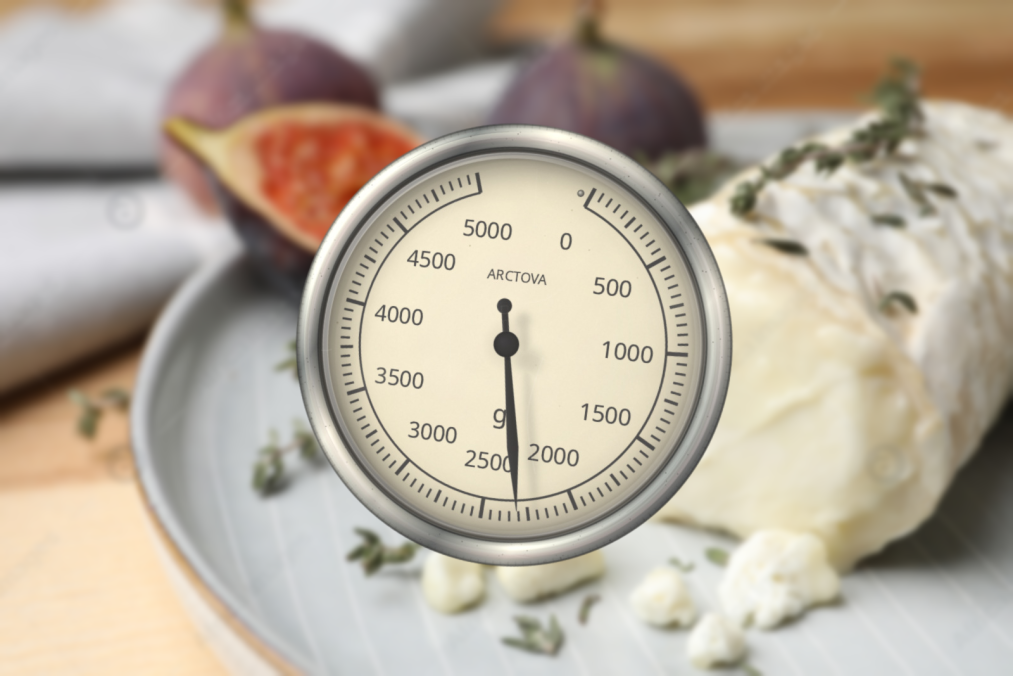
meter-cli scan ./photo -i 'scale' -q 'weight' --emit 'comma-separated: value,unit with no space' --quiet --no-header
2300,g
